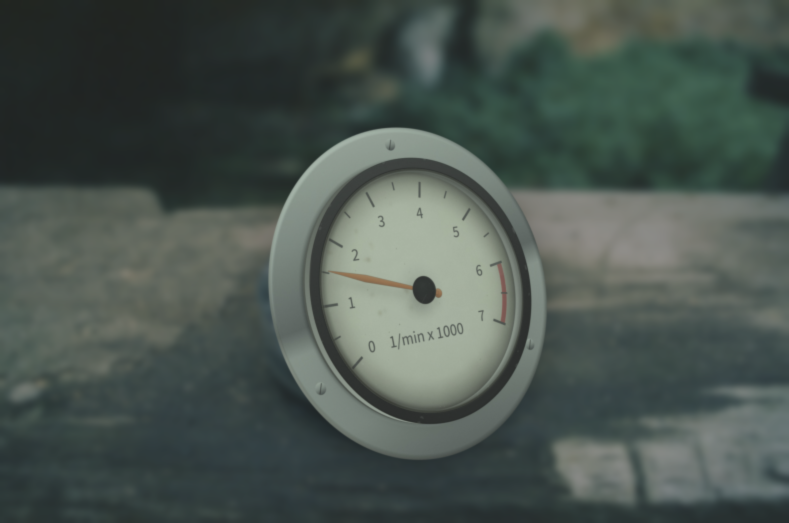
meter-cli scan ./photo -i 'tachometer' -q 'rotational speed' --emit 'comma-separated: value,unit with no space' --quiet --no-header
1500,rpm
